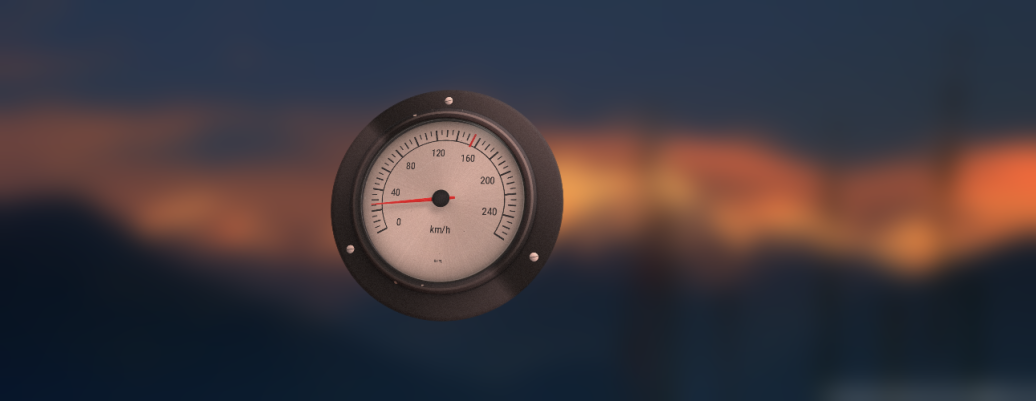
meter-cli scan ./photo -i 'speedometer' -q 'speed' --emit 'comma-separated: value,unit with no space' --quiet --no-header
25,km/h
